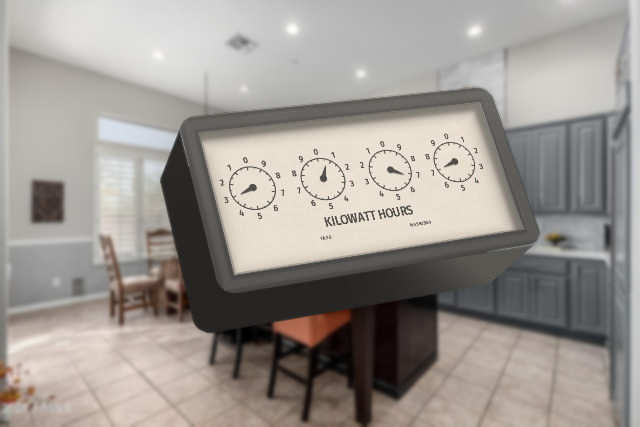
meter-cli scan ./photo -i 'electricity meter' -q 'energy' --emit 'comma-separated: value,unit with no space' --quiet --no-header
3067,kWh
